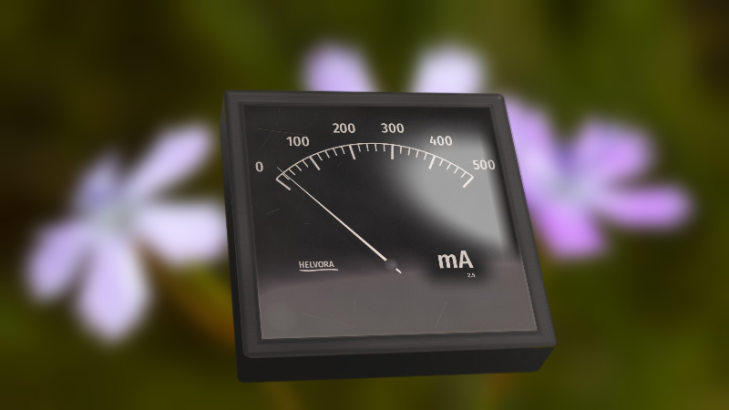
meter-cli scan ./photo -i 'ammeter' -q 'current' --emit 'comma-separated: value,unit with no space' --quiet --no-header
20,mA
